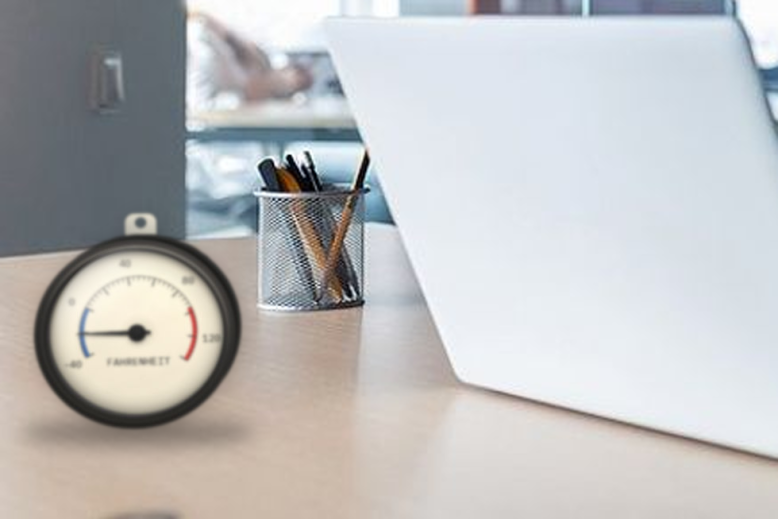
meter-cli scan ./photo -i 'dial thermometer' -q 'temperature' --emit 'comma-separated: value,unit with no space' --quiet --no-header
-20,°F
